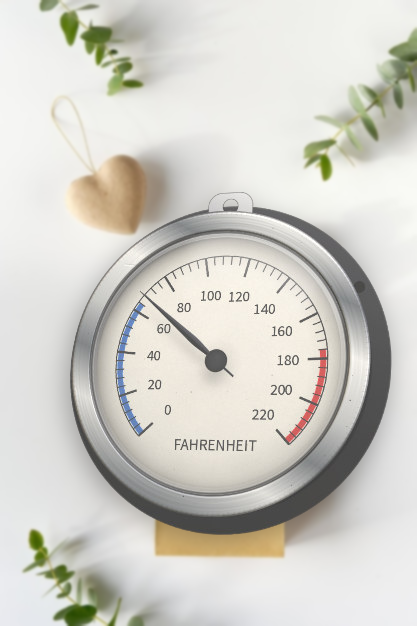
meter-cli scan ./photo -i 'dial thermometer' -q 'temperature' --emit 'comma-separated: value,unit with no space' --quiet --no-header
68,°F
